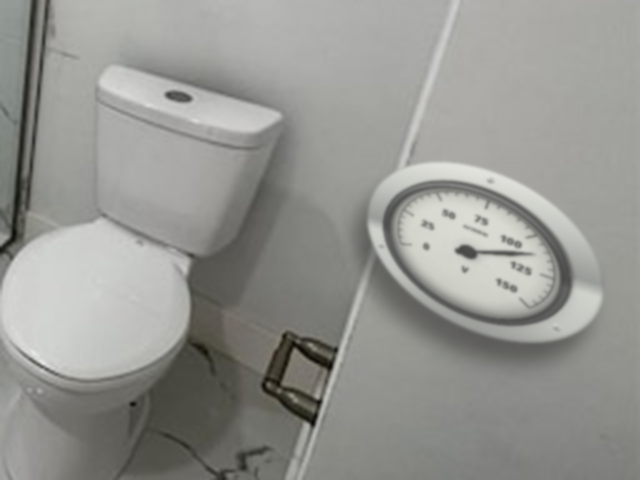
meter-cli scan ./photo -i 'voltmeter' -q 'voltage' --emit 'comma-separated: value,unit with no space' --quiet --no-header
110,V
